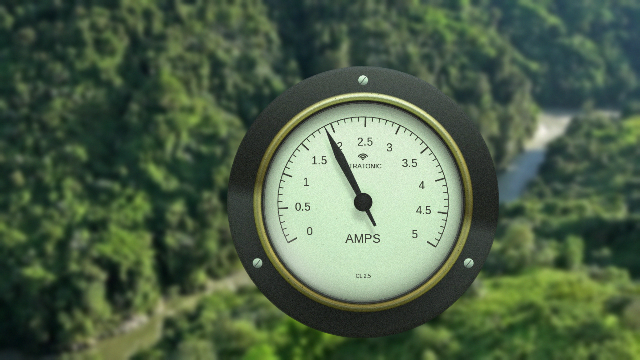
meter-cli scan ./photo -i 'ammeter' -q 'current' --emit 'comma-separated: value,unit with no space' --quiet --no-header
1.9,A
